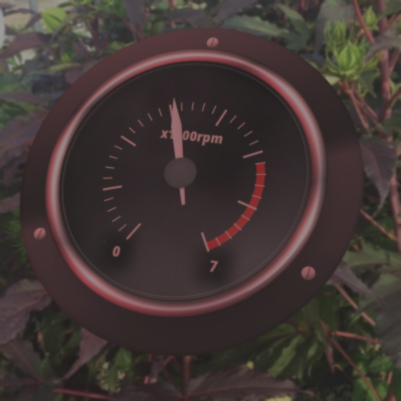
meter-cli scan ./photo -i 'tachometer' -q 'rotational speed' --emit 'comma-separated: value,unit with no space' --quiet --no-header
3100,rpm
